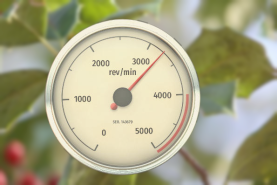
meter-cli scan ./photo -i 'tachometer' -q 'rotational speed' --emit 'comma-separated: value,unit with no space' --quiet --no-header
3250,rpm
